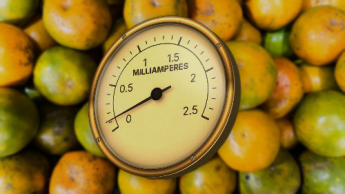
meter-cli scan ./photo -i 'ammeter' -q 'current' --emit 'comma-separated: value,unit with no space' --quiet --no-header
0.1,mA
